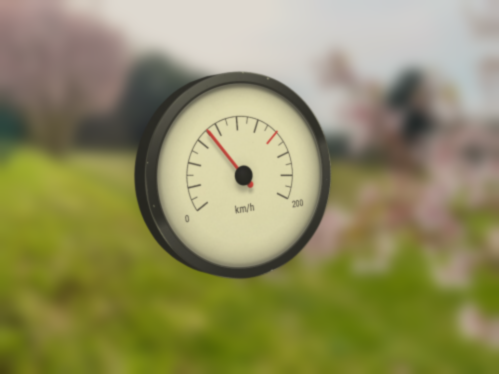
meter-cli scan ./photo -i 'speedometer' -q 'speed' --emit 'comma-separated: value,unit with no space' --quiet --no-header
70,km/h
